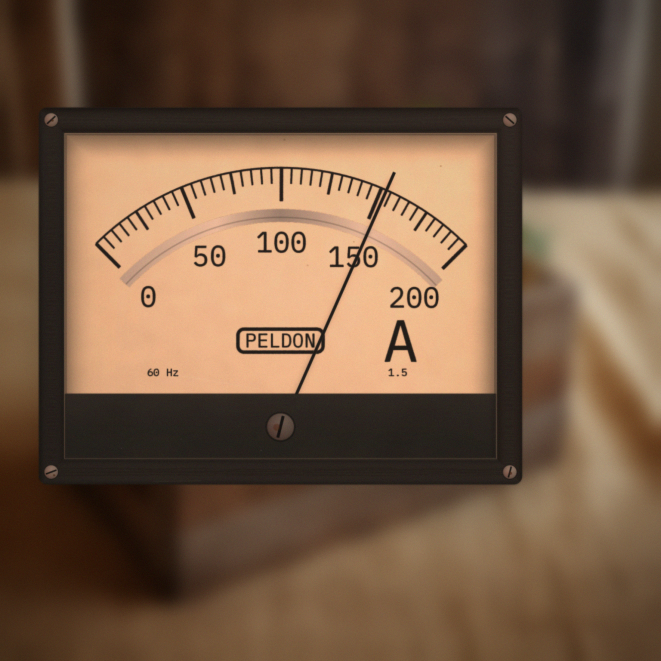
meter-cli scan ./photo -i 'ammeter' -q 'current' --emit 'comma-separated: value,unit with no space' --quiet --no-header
152.5,A
